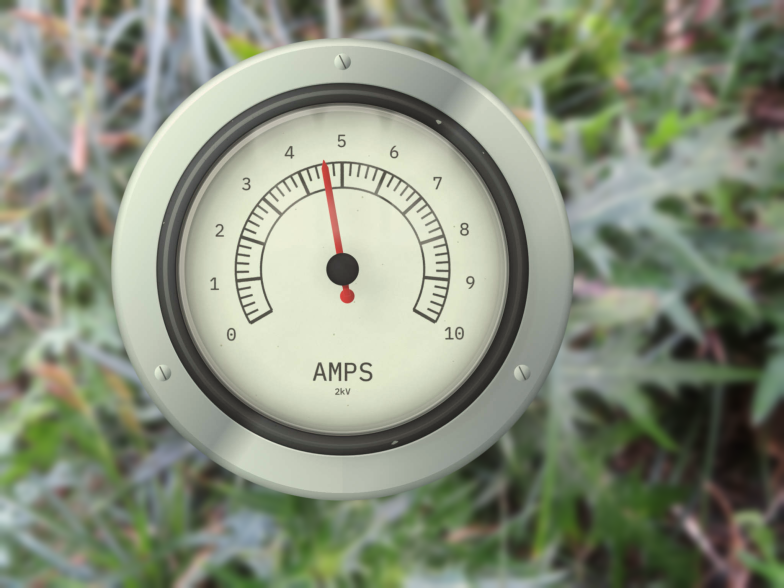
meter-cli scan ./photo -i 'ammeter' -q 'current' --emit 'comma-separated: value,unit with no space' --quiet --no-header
4.6,A
